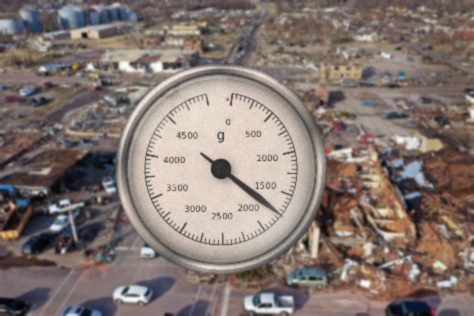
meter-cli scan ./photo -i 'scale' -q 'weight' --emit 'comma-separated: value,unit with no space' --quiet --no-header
1750,g
